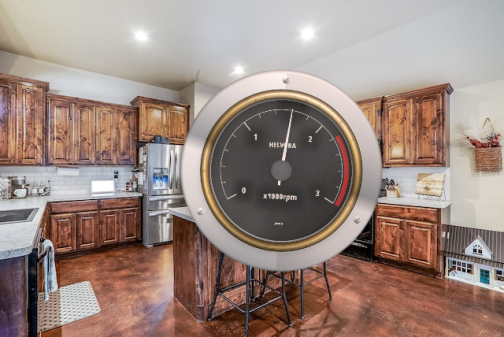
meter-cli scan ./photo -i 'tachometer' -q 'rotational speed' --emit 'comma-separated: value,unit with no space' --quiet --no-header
1600,rpm
